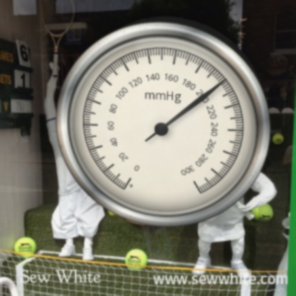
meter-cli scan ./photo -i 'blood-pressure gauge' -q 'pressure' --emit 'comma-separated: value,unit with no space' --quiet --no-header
200,mmHg
